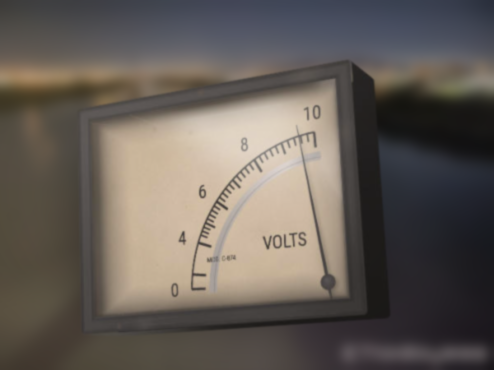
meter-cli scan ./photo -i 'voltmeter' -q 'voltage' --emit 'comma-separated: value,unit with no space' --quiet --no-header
9.6,V
